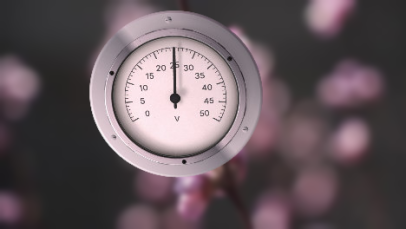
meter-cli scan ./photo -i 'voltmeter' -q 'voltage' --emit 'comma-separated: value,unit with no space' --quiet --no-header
25,V
